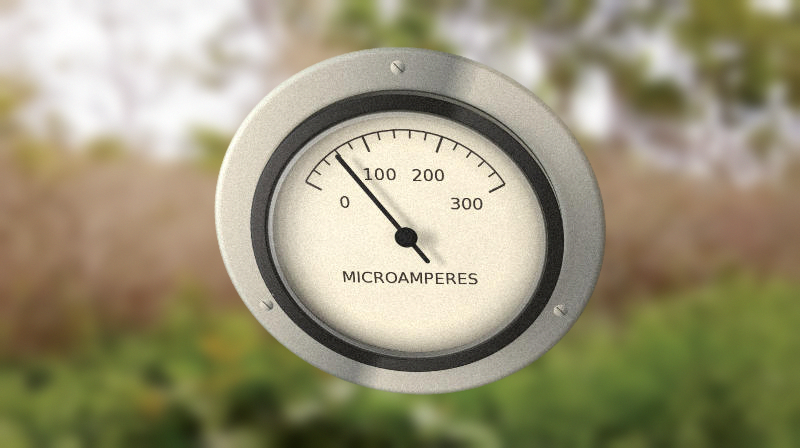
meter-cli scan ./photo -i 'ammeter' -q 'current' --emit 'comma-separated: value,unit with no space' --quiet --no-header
60,µA
